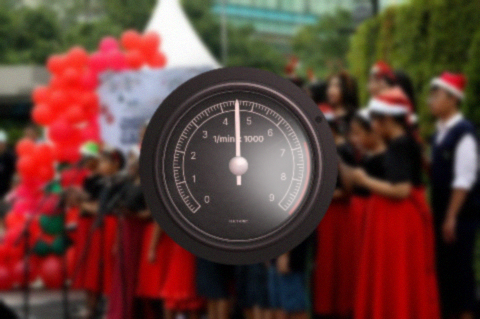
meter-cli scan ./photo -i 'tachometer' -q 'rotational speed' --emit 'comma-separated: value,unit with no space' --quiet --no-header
4500,rpm
